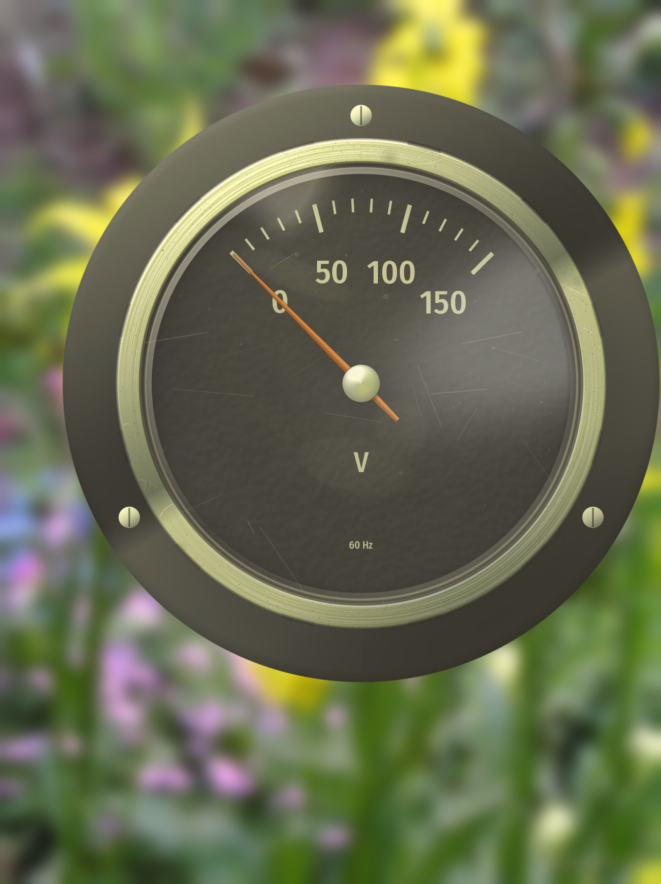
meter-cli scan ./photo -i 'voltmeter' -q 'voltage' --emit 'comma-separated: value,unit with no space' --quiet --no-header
0,V
